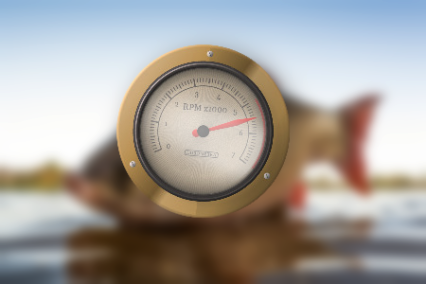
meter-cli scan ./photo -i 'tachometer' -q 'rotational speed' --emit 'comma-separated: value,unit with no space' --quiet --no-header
5500,rpm
